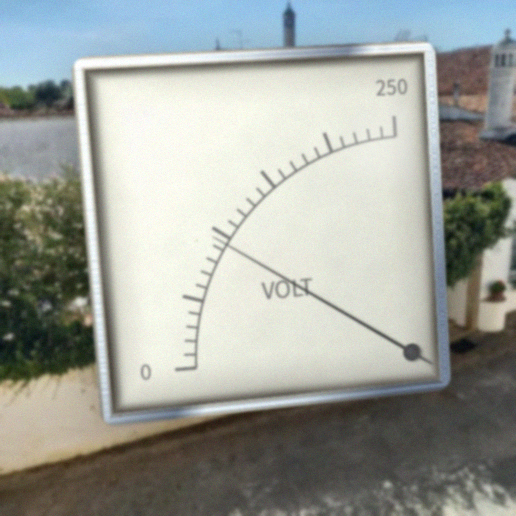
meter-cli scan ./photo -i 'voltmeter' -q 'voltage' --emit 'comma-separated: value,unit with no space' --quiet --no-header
95,V
